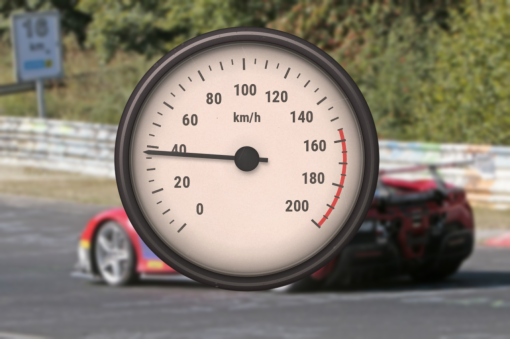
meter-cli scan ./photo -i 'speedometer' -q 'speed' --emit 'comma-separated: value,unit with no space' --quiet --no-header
37.5,km/h
